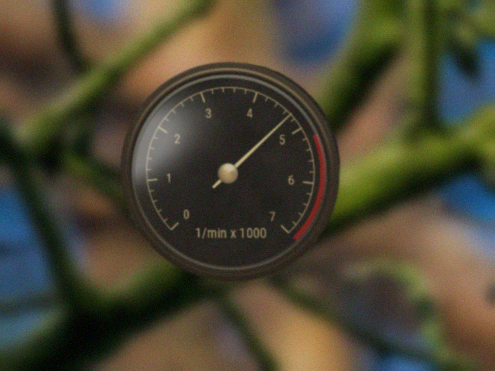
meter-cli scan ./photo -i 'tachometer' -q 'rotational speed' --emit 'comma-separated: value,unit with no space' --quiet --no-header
4700,rpm
